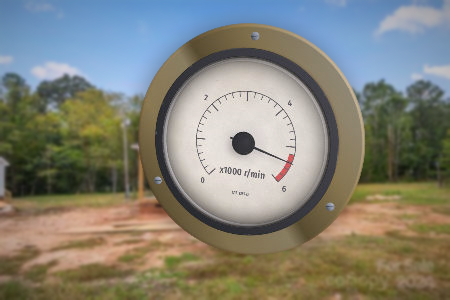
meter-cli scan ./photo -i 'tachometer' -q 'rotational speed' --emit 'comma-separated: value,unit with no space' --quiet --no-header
5400,rpm
